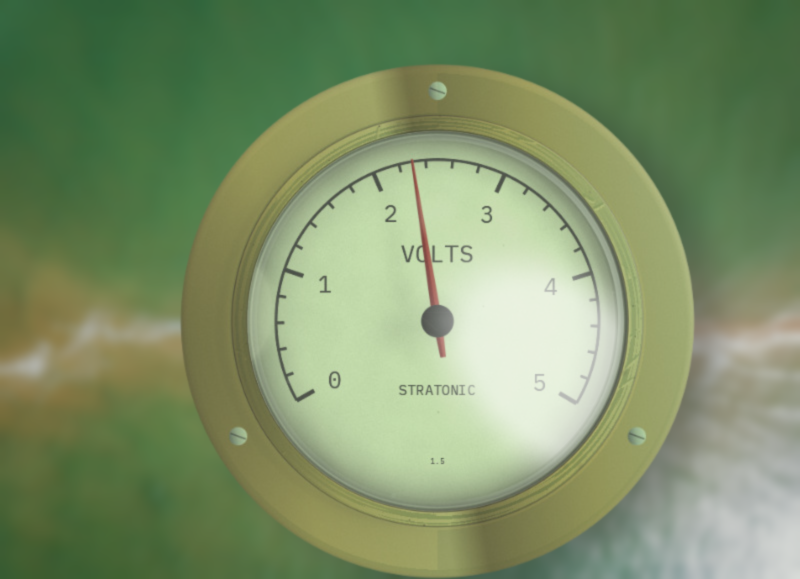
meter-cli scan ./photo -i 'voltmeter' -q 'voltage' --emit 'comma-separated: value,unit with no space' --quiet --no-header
2.3,V
